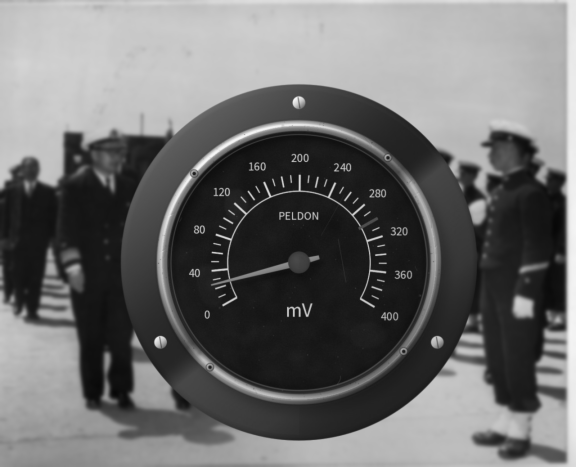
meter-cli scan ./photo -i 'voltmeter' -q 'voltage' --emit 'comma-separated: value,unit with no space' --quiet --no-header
25,mV
